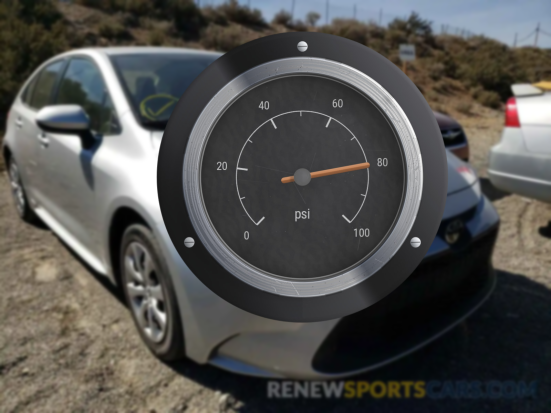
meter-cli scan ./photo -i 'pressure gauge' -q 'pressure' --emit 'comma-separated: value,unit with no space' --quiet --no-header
80,psi
